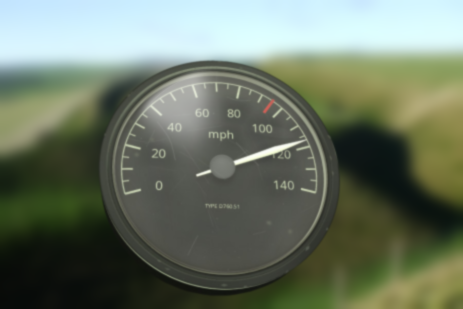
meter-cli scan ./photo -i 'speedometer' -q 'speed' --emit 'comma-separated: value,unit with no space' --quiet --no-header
117.5,mph
